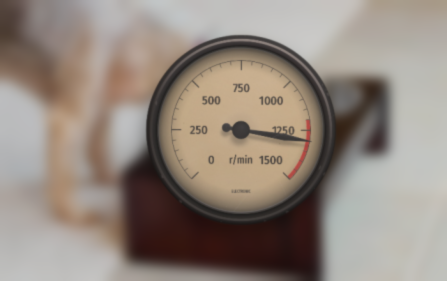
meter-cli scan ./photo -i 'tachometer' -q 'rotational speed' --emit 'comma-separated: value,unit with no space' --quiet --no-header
1300,rpm
